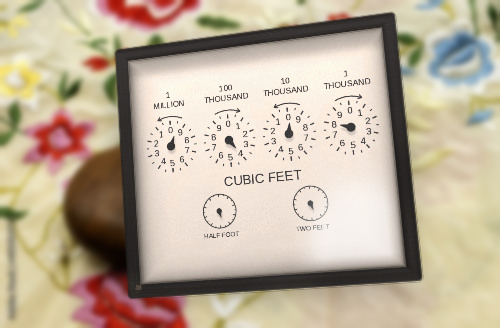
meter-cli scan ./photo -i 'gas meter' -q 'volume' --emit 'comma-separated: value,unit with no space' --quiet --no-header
939800,ft³
